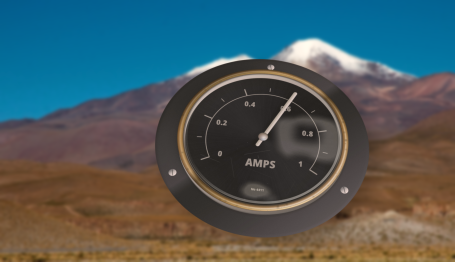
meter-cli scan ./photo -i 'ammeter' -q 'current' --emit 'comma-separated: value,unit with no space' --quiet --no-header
0.6,A
